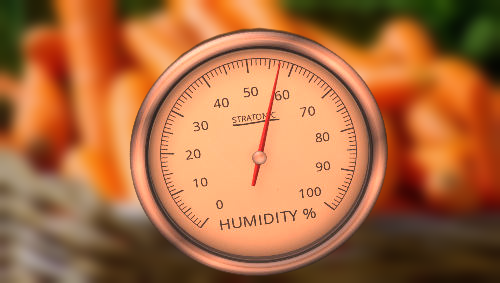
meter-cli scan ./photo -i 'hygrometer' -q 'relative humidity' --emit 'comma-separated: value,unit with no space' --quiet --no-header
57,%
